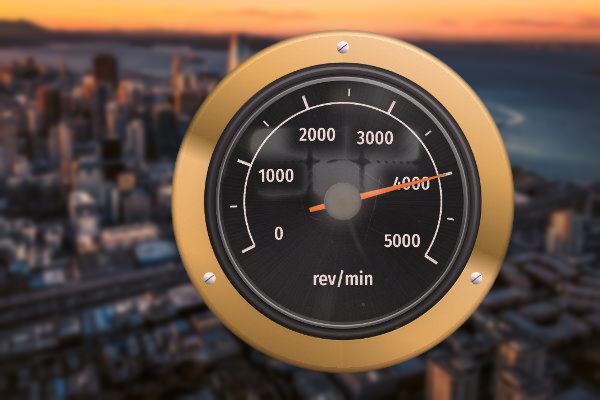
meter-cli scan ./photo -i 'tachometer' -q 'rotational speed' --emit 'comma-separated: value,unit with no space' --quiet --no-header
4000,rpm
